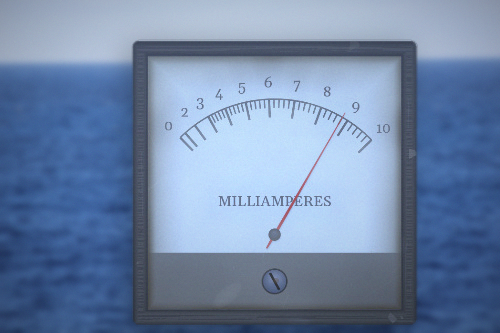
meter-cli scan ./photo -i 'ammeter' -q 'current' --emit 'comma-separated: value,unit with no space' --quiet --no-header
8.8,mA
